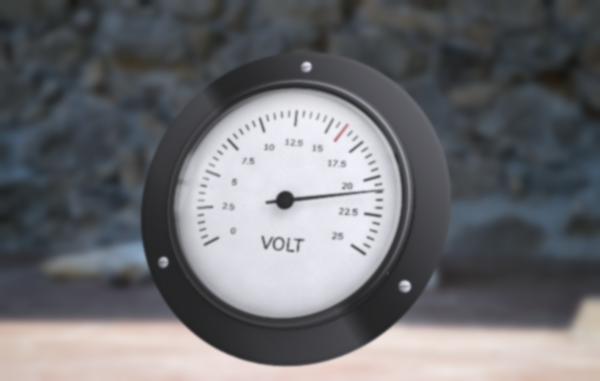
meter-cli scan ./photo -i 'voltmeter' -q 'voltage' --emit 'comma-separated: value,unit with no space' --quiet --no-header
21,V
